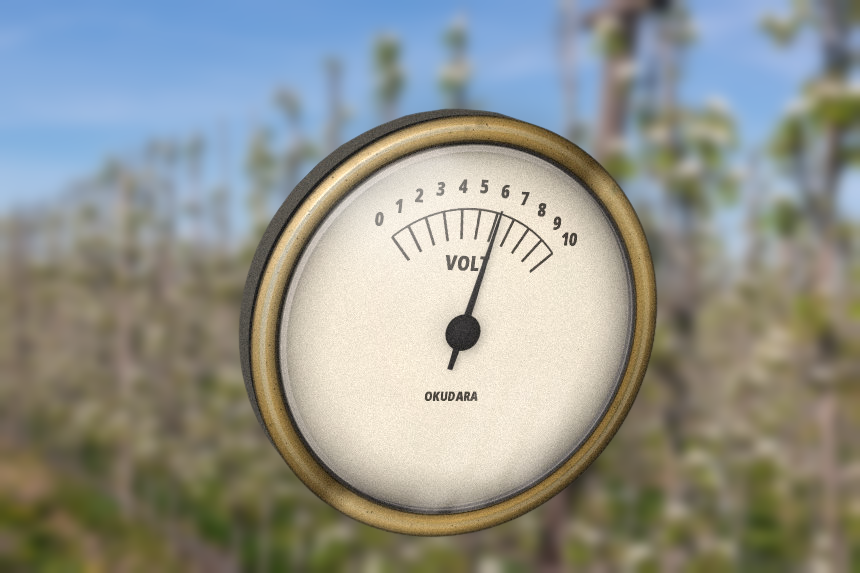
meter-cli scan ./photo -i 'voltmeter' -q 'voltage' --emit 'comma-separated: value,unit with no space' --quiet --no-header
6,V
